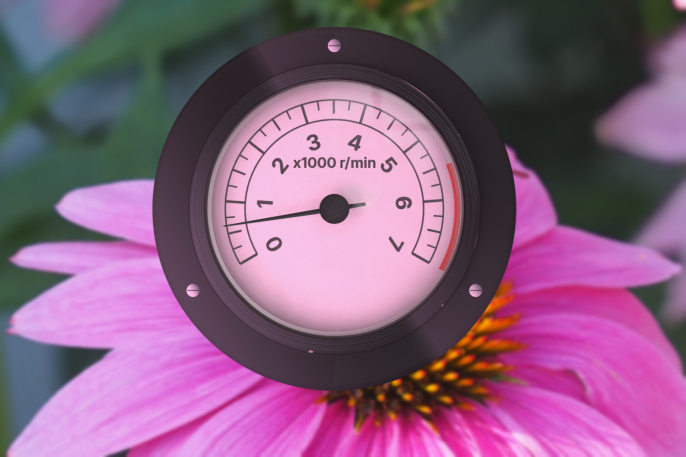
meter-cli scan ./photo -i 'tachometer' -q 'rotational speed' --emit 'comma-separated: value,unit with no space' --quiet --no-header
625,rpm
